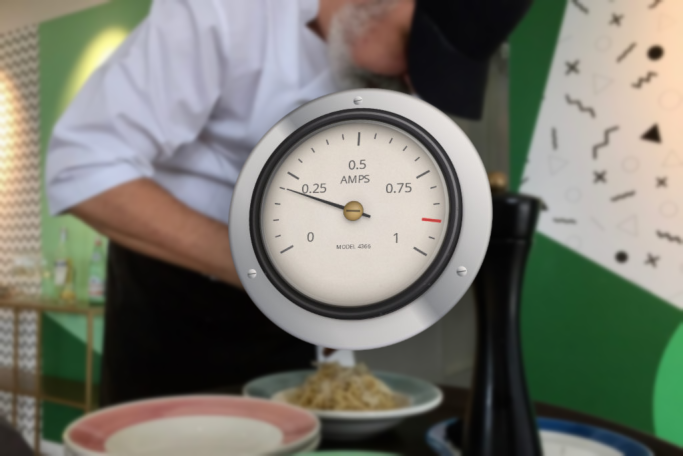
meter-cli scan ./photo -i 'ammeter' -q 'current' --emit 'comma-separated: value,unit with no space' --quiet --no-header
0.2,A
